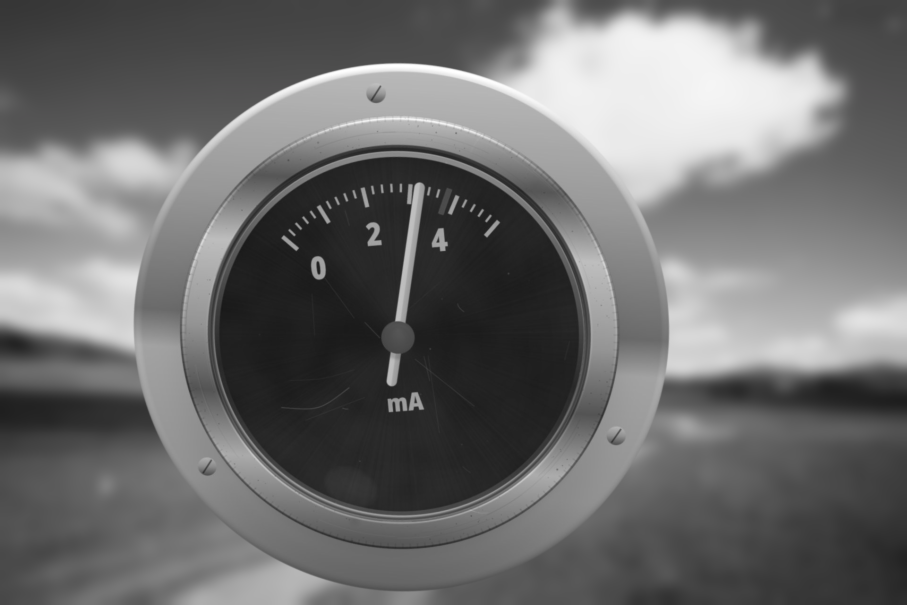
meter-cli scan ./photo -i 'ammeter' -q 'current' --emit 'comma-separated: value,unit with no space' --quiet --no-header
3.2,mA
